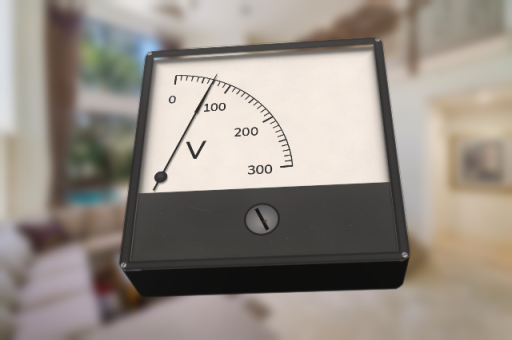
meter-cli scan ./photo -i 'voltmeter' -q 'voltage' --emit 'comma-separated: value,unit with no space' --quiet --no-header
70,V
